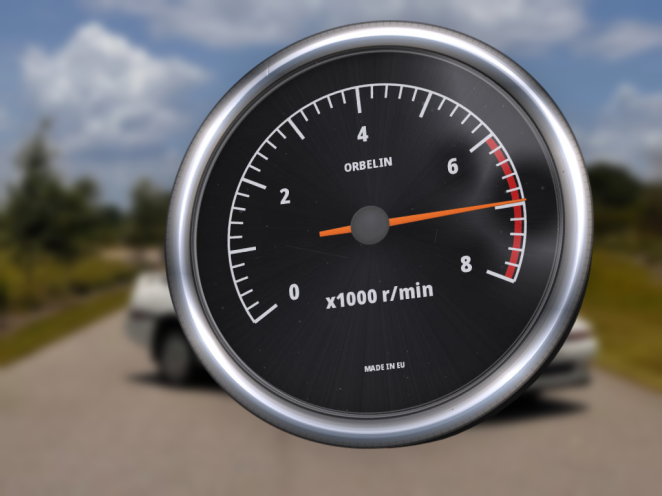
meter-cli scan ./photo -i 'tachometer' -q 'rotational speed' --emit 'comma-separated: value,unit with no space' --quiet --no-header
7000,rpm
